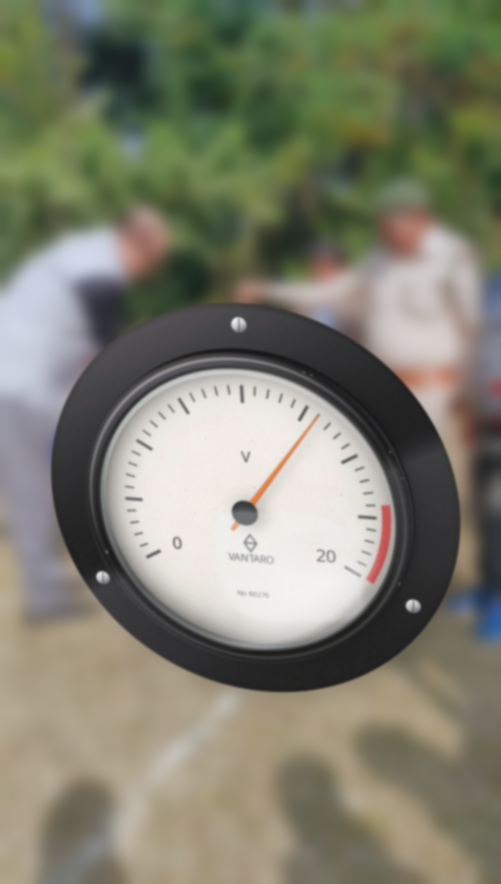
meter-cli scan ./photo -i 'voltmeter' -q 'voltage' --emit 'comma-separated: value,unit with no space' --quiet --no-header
13,V
